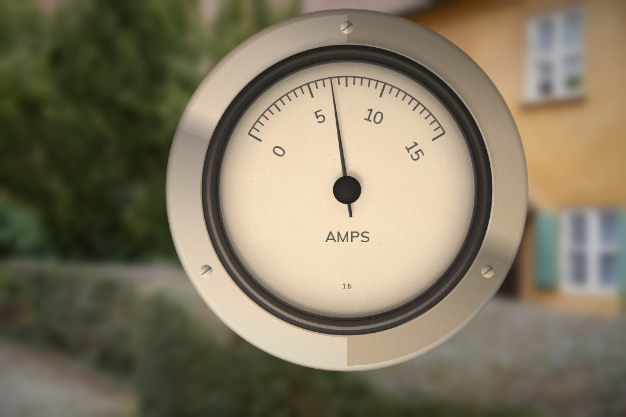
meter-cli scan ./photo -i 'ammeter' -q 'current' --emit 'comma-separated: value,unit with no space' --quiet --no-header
6.5,A
